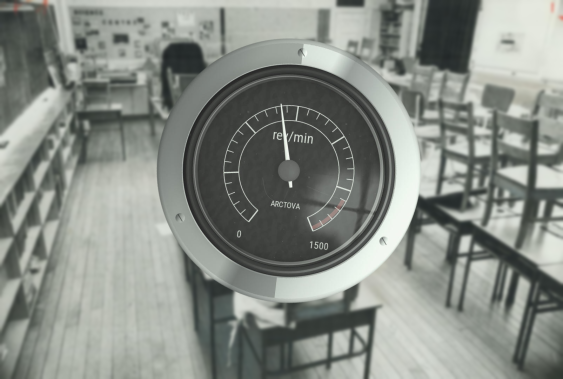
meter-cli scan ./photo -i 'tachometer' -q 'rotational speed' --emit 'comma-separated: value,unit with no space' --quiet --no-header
675,rpm
